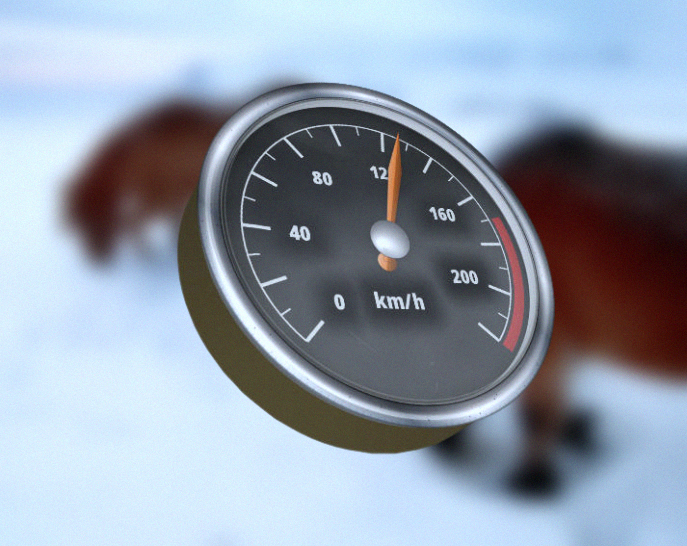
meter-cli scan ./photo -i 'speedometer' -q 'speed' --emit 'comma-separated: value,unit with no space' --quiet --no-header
125,km/h
